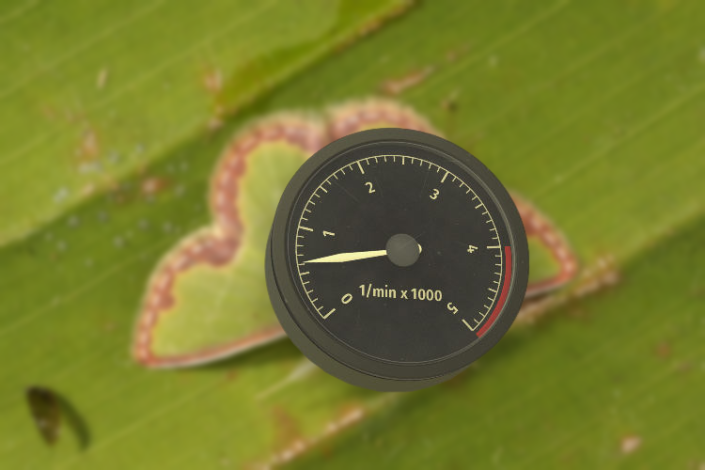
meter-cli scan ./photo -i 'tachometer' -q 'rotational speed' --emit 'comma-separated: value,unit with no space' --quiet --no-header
600,rpm
